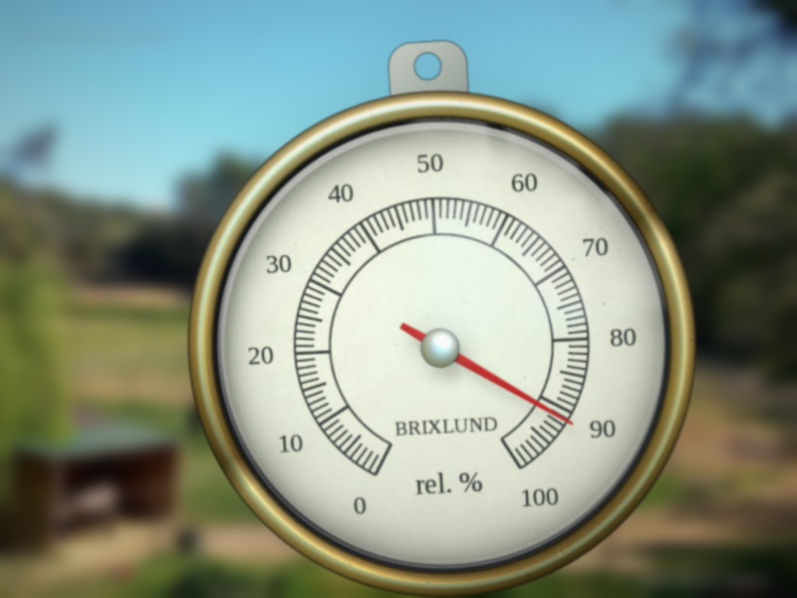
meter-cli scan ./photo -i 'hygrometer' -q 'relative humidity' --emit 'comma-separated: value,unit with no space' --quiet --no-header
91,%
